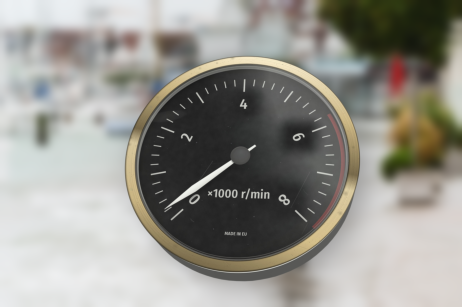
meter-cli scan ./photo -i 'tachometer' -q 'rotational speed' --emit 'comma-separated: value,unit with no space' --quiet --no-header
200,rpm
